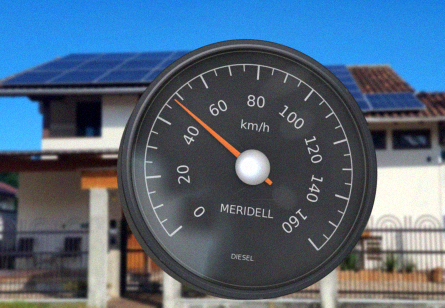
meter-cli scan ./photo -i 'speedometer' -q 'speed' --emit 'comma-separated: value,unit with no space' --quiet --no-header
47.5,km/h
